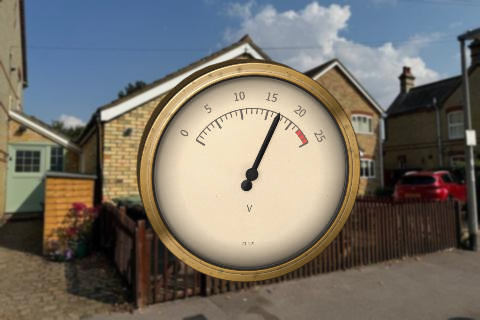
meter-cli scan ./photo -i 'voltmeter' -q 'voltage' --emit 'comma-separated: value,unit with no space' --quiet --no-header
17,V
